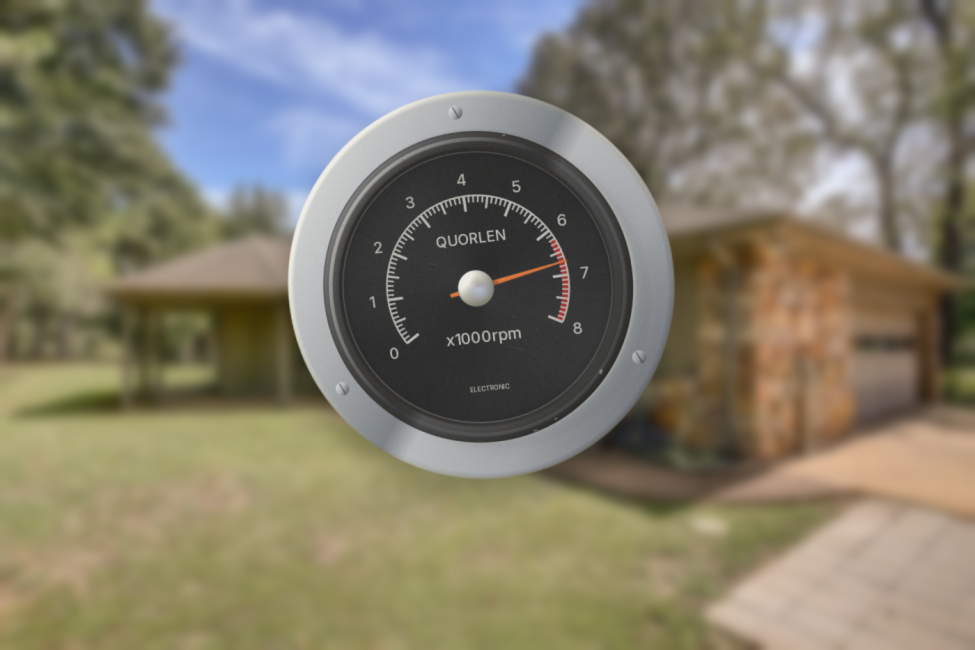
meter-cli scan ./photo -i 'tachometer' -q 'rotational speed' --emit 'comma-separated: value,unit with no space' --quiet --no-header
6700,rpm
